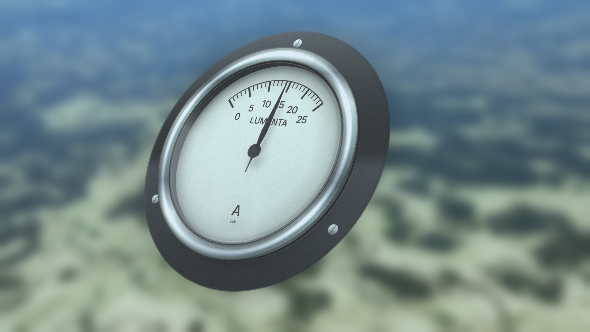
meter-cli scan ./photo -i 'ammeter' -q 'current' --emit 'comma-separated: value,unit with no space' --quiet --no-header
15,A
